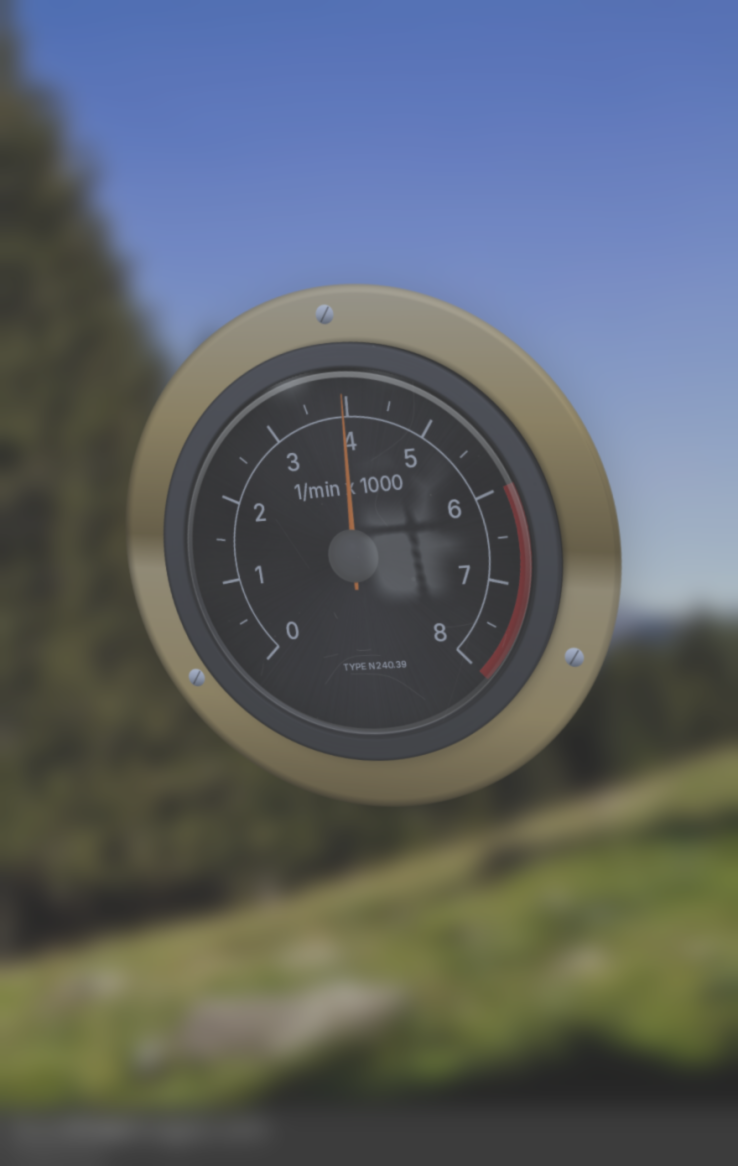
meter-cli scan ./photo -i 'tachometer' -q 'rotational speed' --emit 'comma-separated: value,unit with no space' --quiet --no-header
4000,rpm
